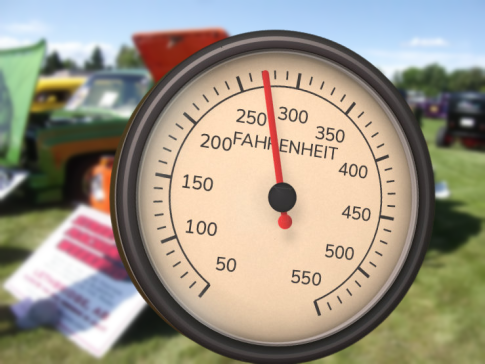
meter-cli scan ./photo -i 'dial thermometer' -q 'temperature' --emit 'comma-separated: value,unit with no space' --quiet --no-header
270,°F
